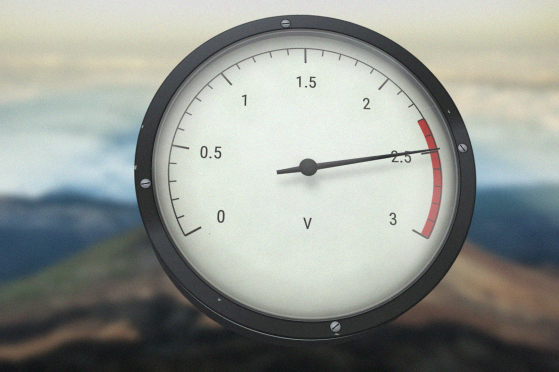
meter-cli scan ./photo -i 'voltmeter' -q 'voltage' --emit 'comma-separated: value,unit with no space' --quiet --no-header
2.5,V
